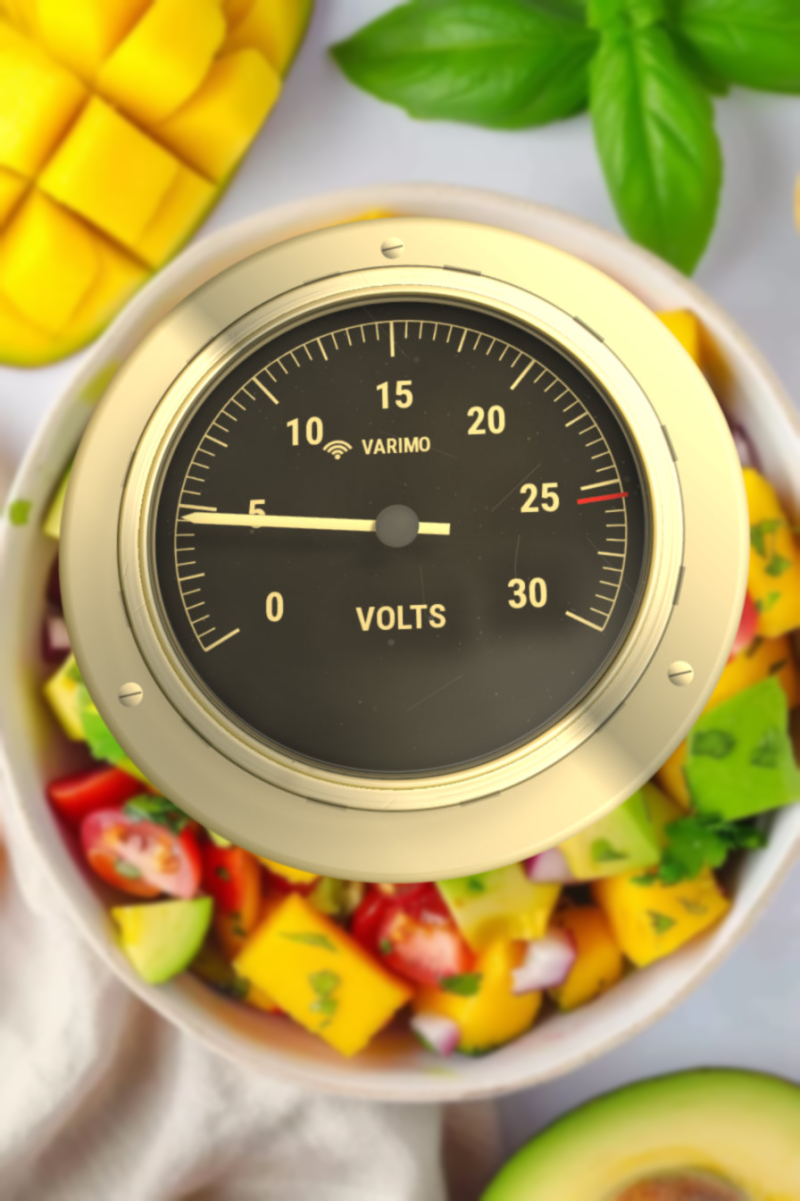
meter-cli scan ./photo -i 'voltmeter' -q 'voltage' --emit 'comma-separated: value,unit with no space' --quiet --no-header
4.5,V
